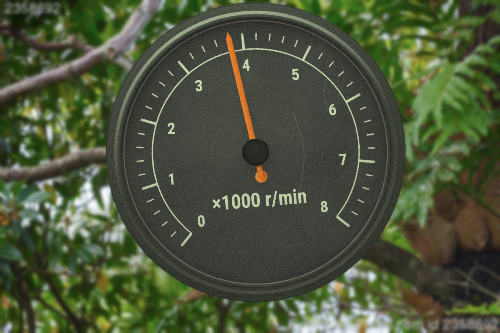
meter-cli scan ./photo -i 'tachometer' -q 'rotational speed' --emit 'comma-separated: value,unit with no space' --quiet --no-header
3800,rpm
